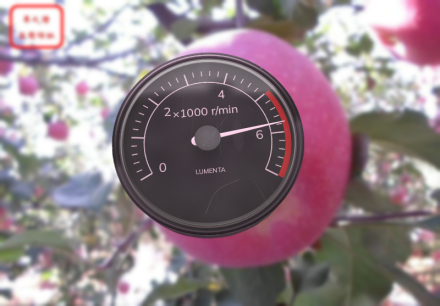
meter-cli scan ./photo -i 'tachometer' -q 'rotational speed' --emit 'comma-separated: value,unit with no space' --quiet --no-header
5800,rpm
